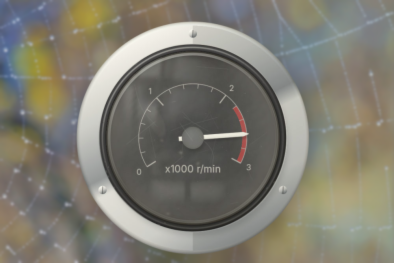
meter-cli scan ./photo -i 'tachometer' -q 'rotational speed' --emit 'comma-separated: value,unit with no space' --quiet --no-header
2600,rpm
